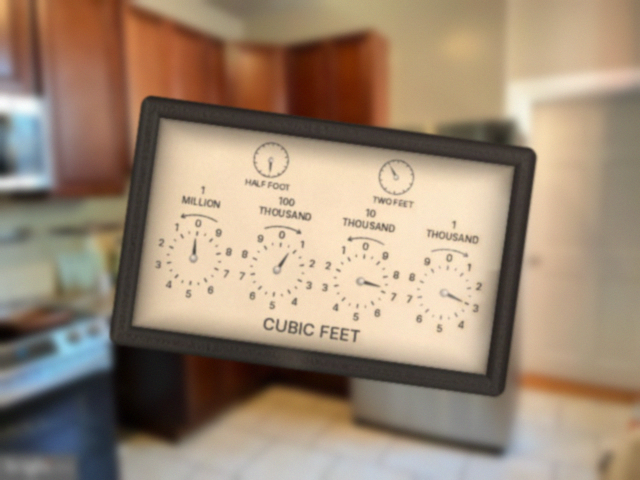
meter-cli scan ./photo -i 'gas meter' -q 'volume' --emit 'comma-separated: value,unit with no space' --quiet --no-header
7300,ft³
